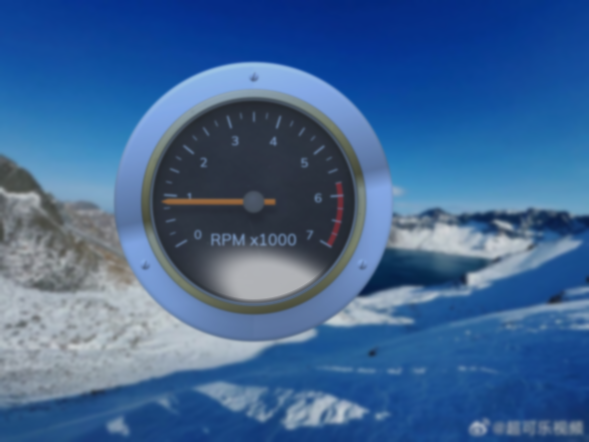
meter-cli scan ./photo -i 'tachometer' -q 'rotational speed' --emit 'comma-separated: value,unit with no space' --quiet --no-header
875,rpm
